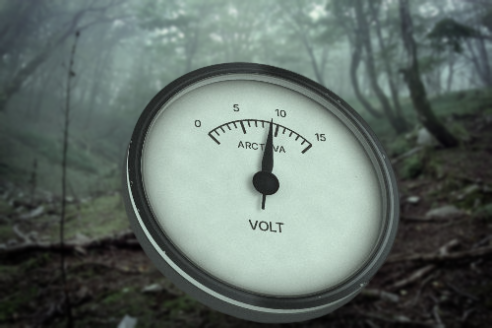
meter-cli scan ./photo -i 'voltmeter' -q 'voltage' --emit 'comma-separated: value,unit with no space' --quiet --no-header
9,V
